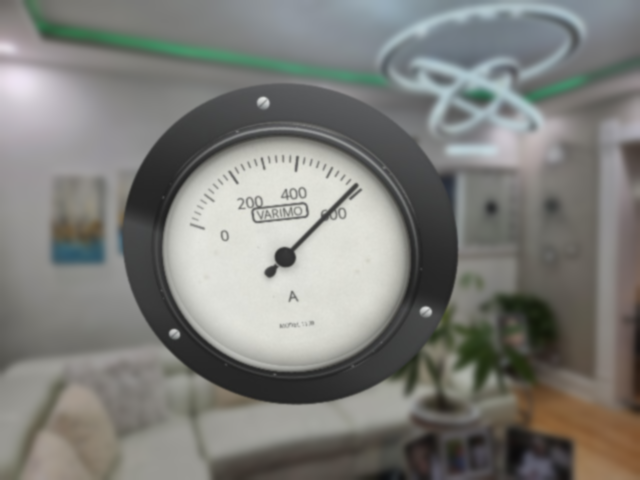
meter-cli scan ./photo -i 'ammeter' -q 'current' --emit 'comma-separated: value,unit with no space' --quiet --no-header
580,A
